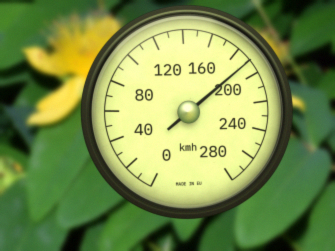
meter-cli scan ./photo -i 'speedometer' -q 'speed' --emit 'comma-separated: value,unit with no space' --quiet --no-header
190,km/h
